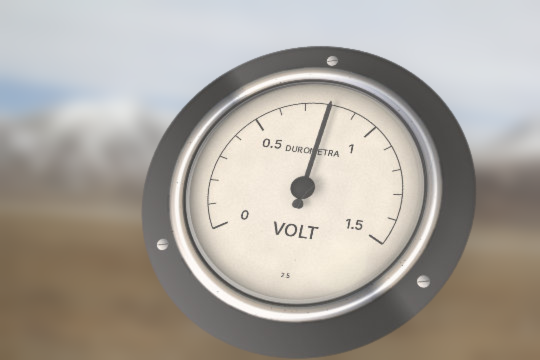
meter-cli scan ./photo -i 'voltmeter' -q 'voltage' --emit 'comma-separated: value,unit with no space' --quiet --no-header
0.8,V
